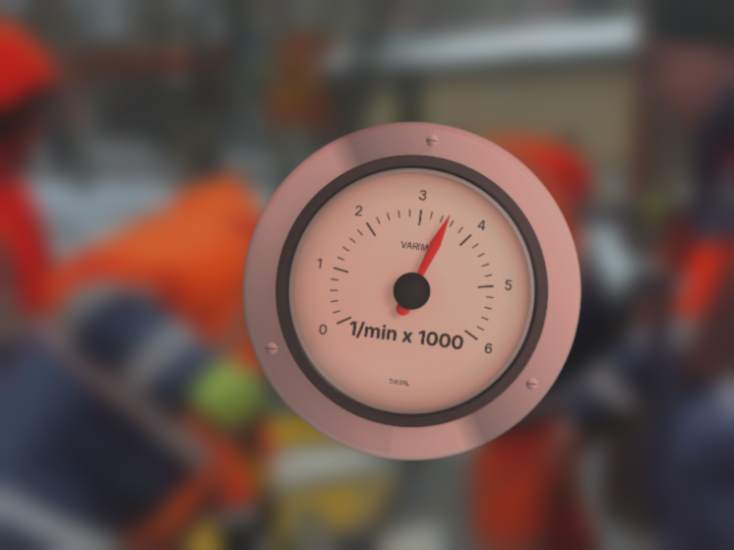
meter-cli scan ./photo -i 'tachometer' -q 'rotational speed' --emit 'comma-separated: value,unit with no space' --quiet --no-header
3500,rpm
